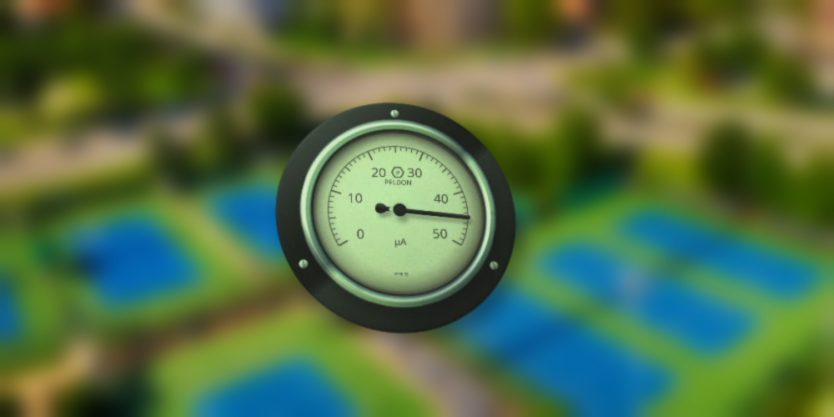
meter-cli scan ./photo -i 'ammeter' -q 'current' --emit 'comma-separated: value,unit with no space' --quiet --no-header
45,µA
